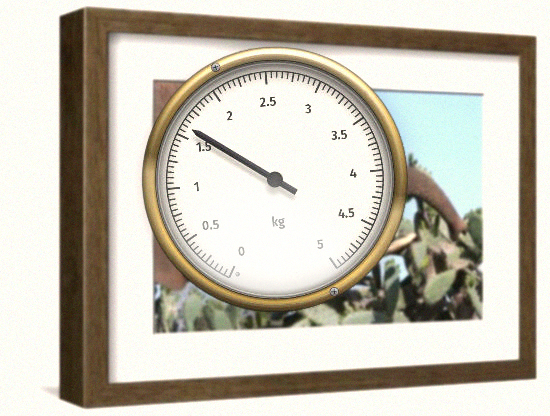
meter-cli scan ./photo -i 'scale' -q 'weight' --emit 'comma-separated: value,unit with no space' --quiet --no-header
1.6,kg
